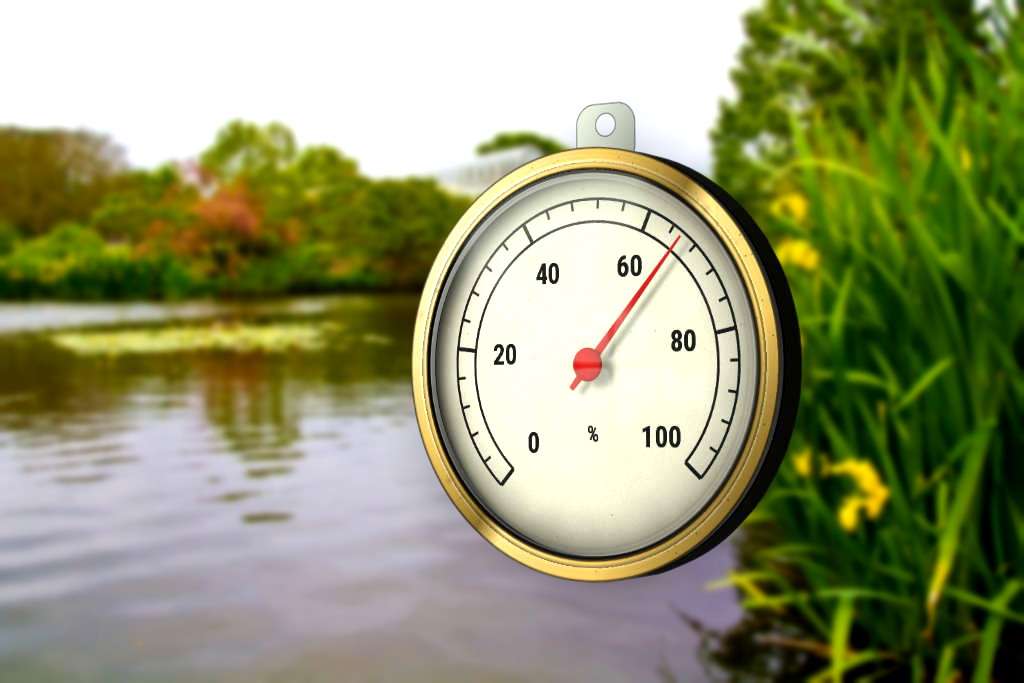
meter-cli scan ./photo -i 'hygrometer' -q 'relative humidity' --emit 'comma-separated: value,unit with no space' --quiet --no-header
66,%
